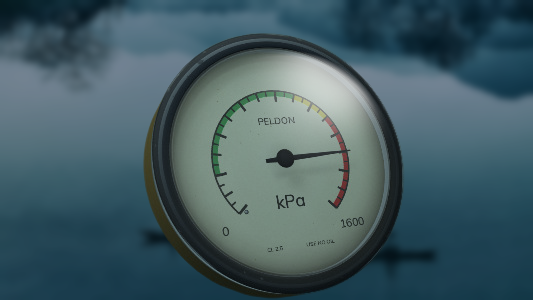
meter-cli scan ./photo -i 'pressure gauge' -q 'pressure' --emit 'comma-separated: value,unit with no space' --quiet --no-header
1300,kPa
